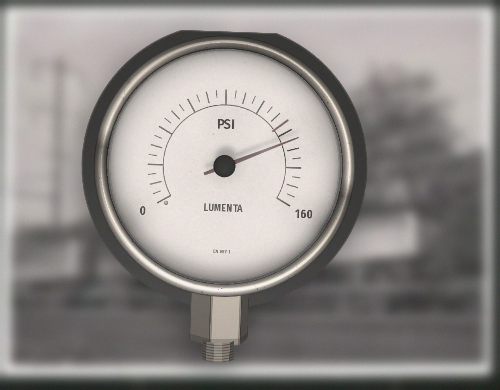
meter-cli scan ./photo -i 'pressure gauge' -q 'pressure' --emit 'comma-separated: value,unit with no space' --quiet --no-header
125,psi
